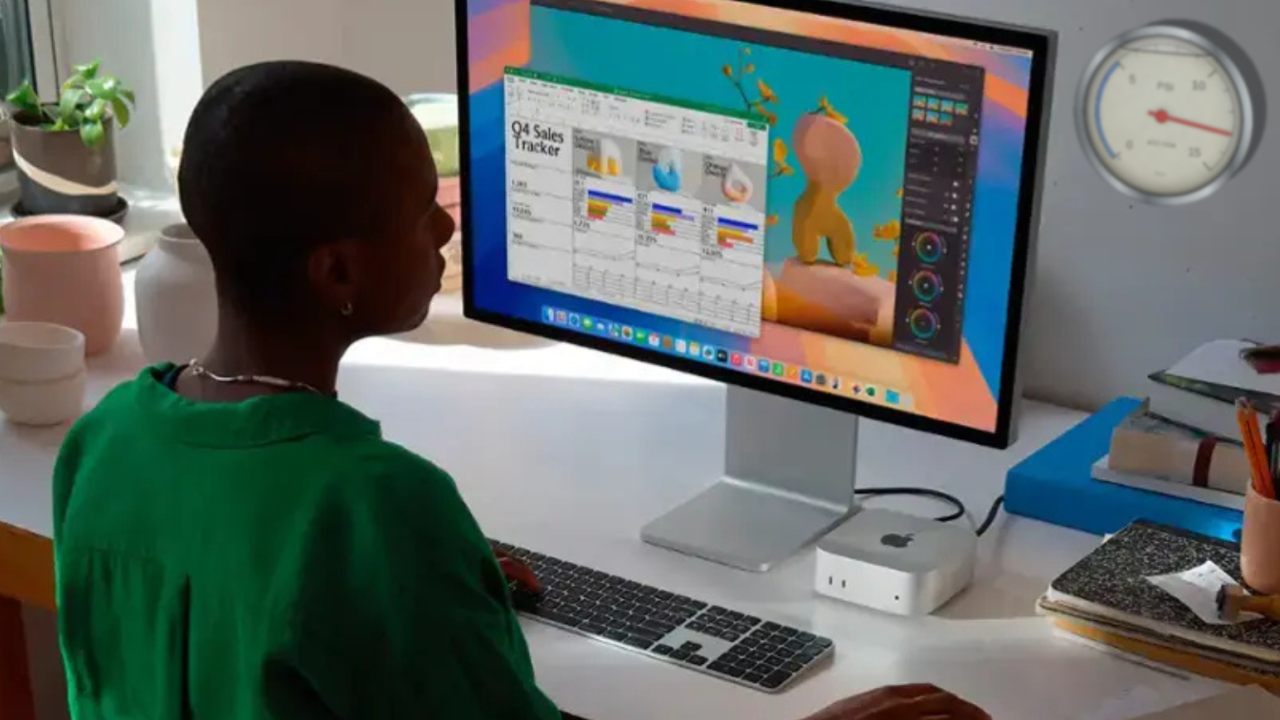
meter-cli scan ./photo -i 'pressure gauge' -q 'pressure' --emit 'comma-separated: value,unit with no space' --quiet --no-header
13,psi
